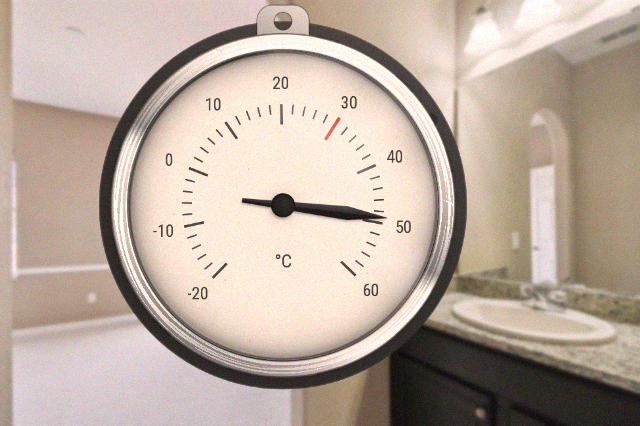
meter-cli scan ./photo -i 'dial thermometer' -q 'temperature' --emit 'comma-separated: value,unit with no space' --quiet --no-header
49,°C
